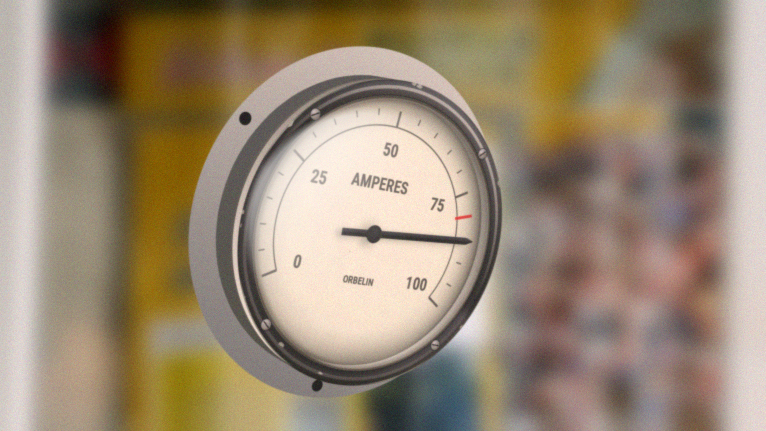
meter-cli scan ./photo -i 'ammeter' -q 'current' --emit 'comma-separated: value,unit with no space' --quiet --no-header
85,A
